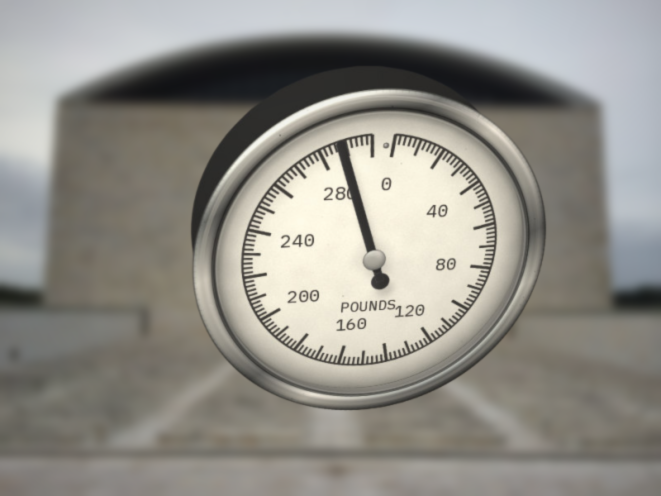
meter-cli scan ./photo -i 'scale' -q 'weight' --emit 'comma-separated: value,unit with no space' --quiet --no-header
288,lb
